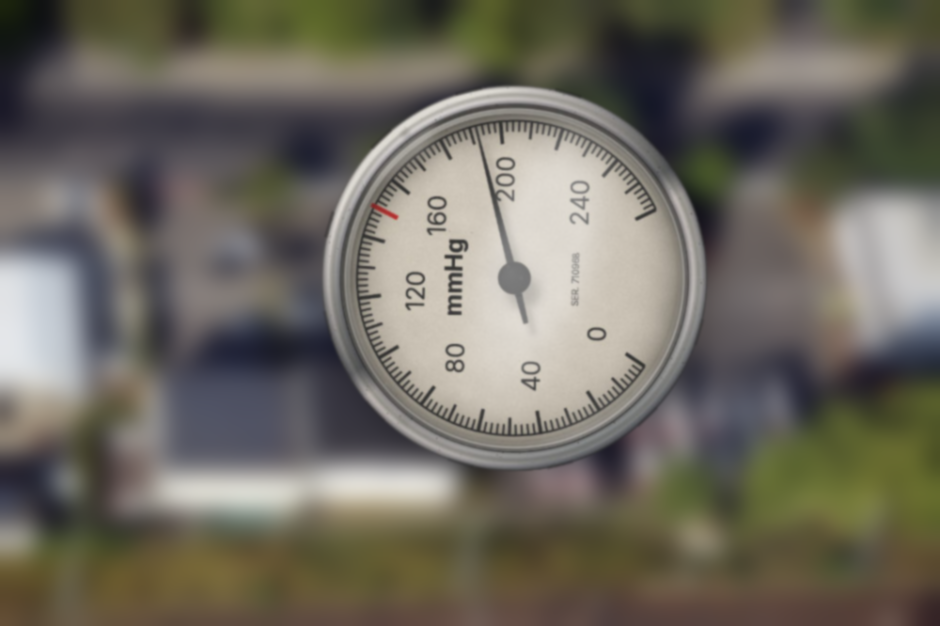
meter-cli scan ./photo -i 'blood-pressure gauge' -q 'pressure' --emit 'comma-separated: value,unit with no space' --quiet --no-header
192,mmHg
